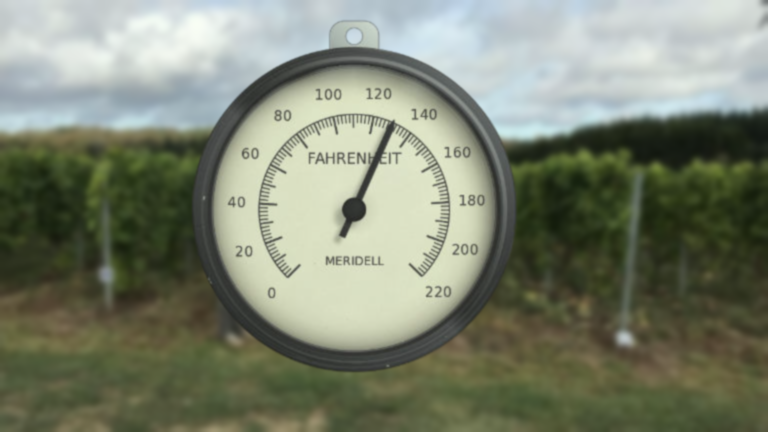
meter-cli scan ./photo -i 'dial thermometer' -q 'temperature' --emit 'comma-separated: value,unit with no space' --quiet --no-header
130,°F
